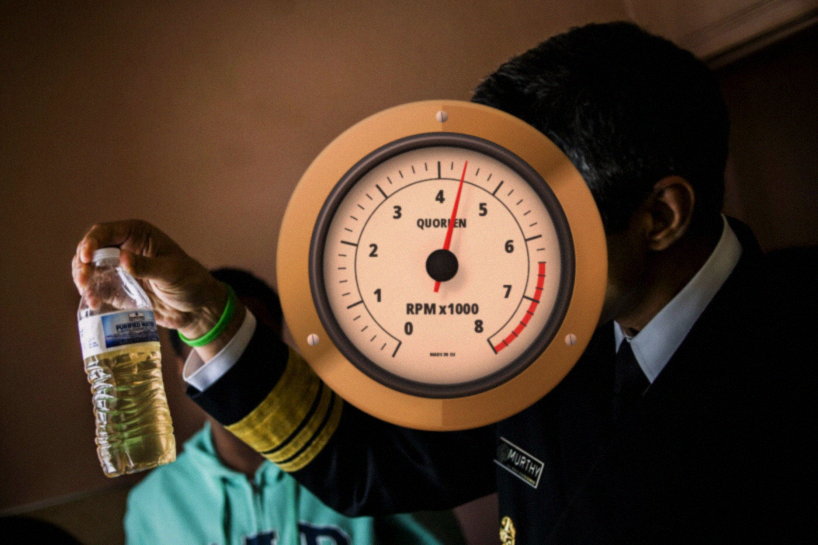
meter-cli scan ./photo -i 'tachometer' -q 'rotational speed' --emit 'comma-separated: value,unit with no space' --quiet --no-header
4400,rpm
